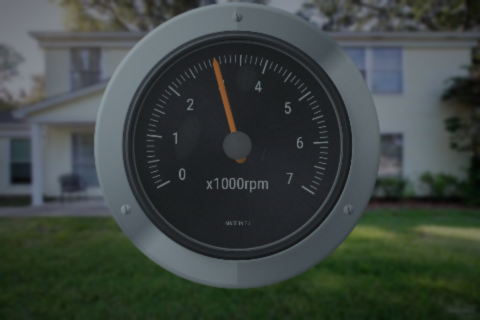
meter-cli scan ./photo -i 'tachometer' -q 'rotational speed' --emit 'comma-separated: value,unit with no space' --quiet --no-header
3000,rpm
